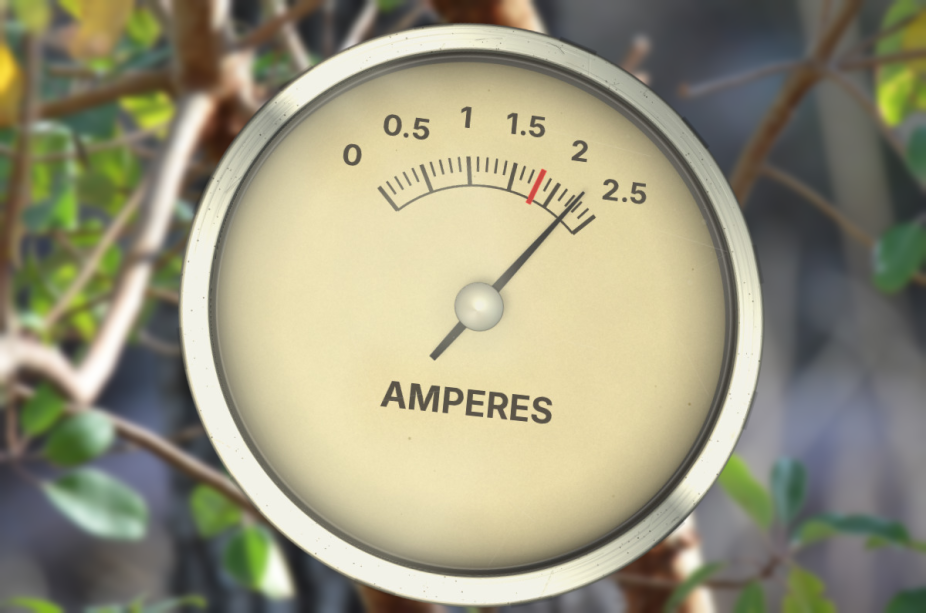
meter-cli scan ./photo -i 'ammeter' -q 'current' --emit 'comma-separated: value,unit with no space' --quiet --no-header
2.25,A
